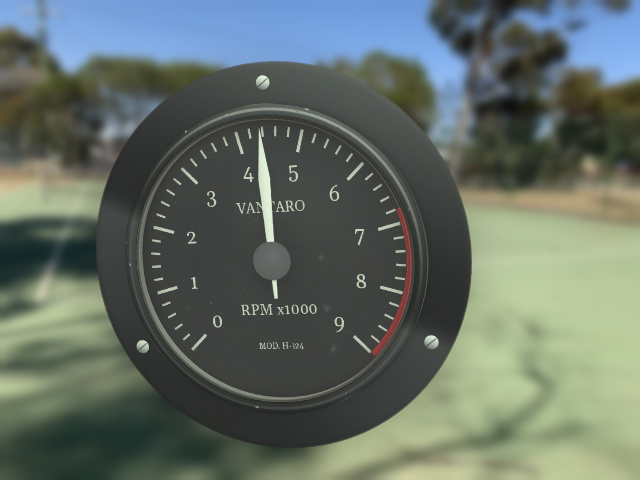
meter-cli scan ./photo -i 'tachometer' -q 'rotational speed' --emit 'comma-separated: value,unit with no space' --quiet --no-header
4400,rpm
